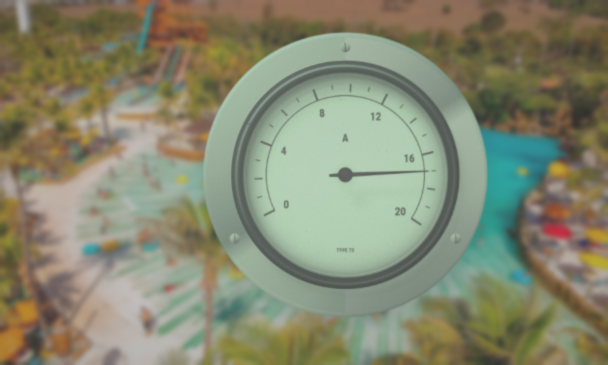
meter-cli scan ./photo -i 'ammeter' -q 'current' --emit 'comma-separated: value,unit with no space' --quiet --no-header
17,A
